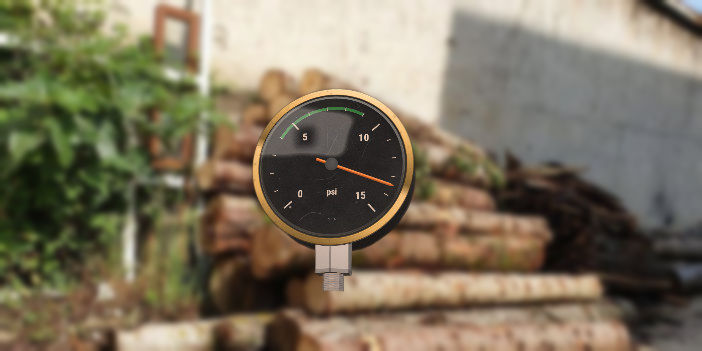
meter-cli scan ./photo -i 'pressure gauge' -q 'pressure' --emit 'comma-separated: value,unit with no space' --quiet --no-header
13.5,psi
